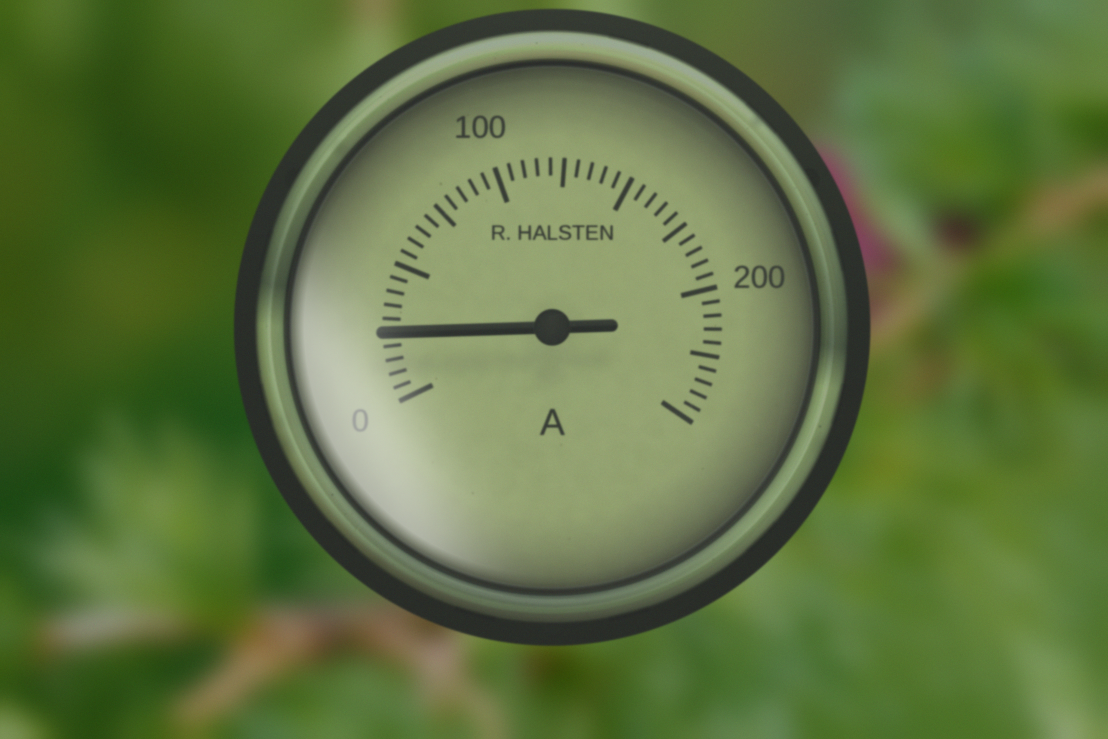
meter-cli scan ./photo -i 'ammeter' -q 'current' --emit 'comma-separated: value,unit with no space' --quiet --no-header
25,A
